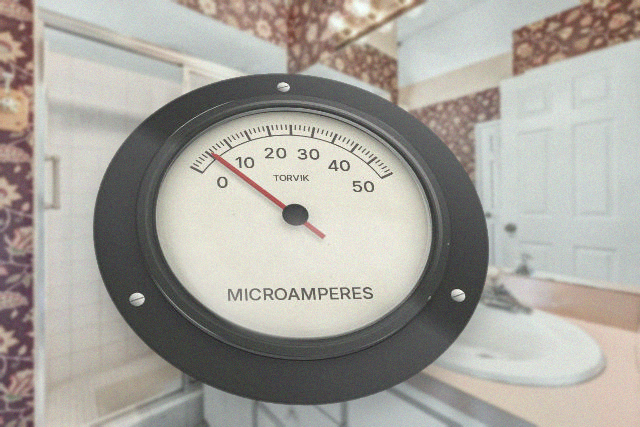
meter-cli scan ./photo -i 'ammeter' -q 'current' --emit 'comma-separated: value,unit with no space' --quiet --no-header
5,µA
